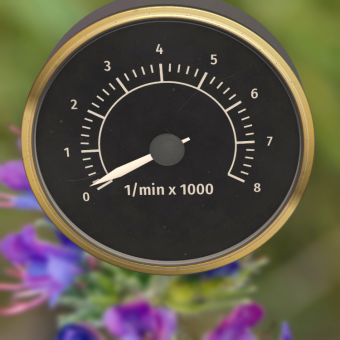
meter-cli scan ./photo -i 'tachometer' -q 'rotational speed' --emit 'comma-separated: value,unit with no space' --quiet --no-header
200,rpm
